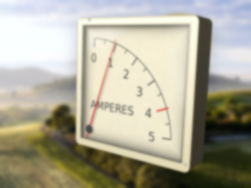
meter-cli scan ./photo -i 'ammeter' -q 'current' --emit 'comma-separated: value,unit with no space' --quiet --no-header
1,A
